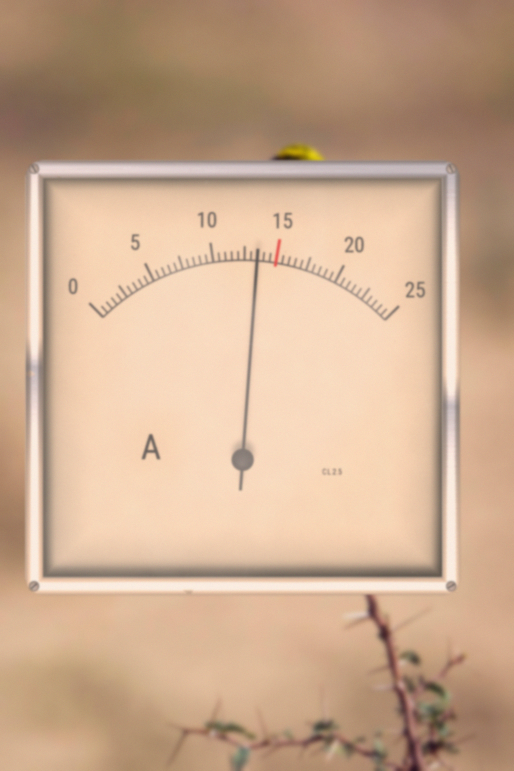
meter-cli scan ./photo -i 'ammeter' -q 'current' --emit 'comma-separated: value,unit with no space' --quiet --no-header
13.5,A
